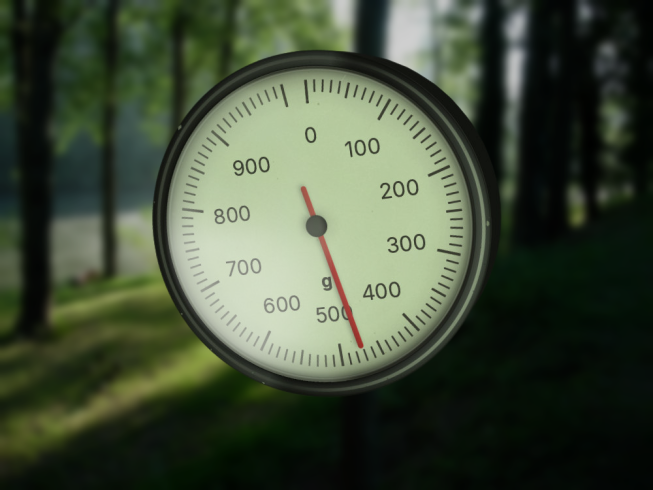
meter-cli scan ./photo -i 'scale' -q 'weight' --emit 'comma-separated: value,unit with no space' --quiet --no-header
470,g
